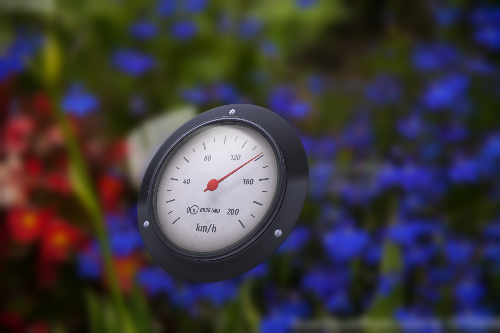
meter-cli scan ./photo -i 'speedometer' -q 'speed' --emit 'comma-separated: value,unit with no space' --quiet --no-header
140,km/h
